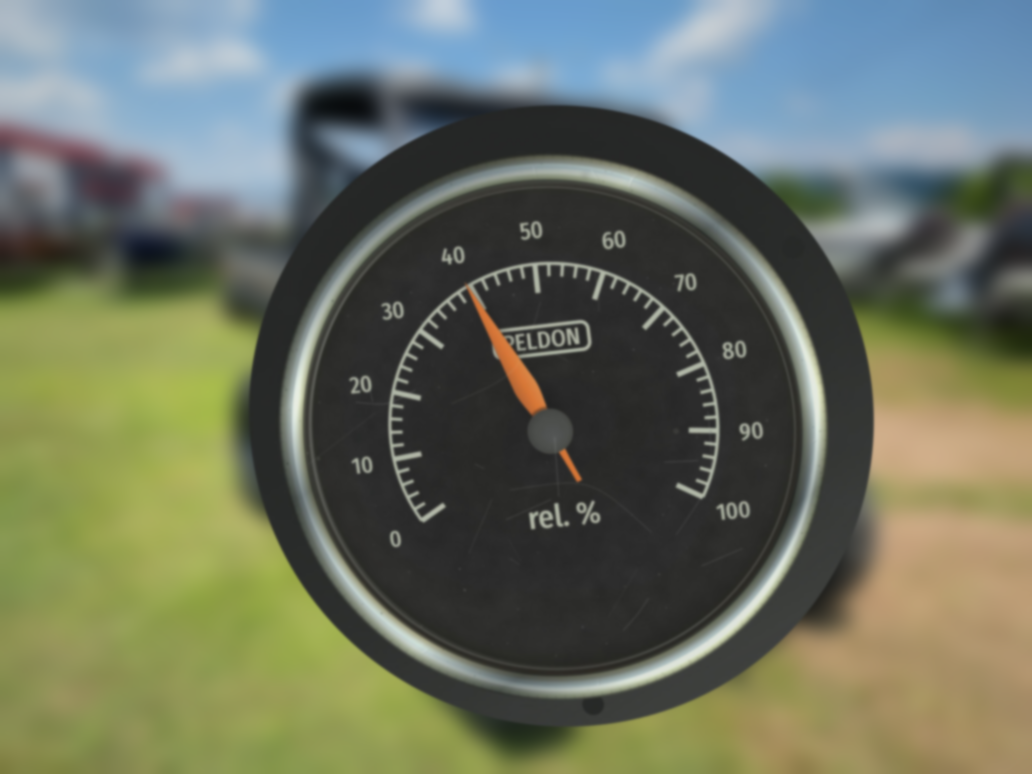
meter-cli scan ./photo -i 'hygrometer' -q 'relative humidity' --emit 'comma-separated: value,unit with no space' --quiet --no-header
40,%
